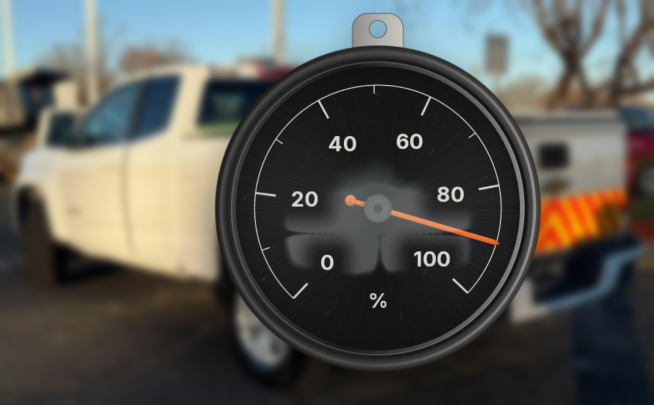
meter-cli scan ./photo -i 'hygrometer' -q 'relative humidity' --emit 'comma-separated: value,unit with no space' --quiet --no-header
90,%
